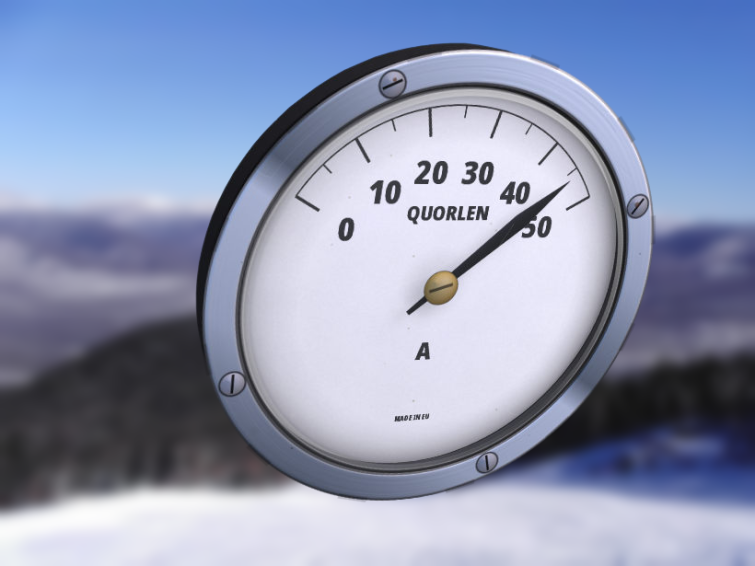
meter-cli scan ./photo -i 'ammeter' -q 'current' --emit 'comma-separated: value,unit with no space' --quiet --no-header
45,A
